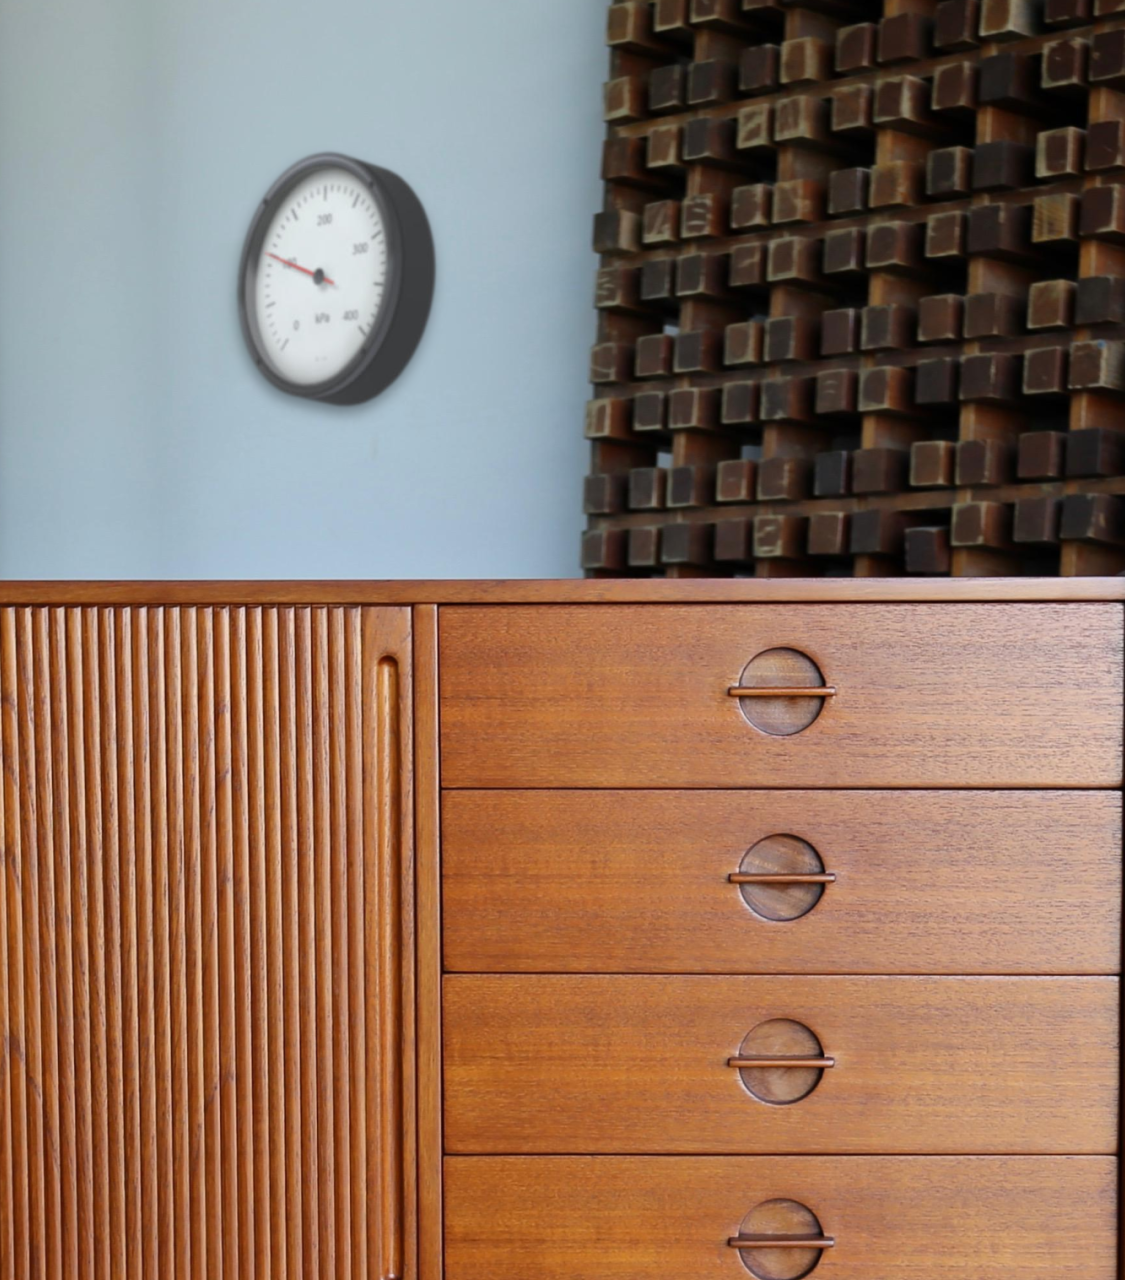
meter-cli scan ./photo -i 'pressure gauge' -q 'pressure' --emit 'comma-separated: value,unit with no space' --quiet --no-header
100,kPa
